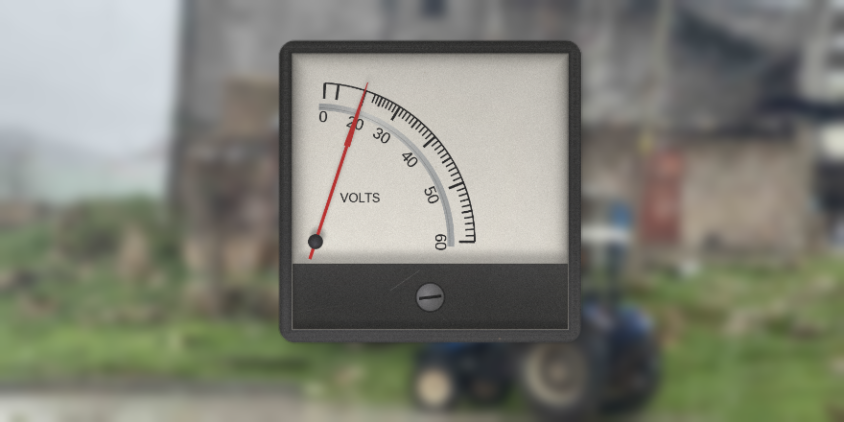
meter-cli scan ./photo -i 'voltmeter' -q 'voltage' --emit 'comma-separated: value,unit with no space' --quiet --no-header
20,V
